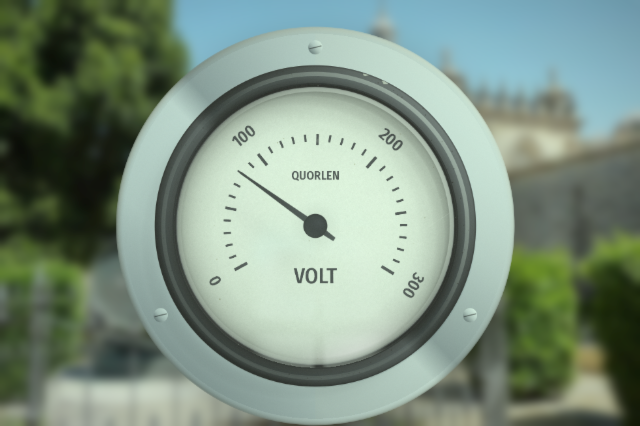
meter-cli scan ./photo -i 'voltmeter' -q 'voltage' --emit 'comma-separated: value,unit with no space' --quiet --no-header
80,V
